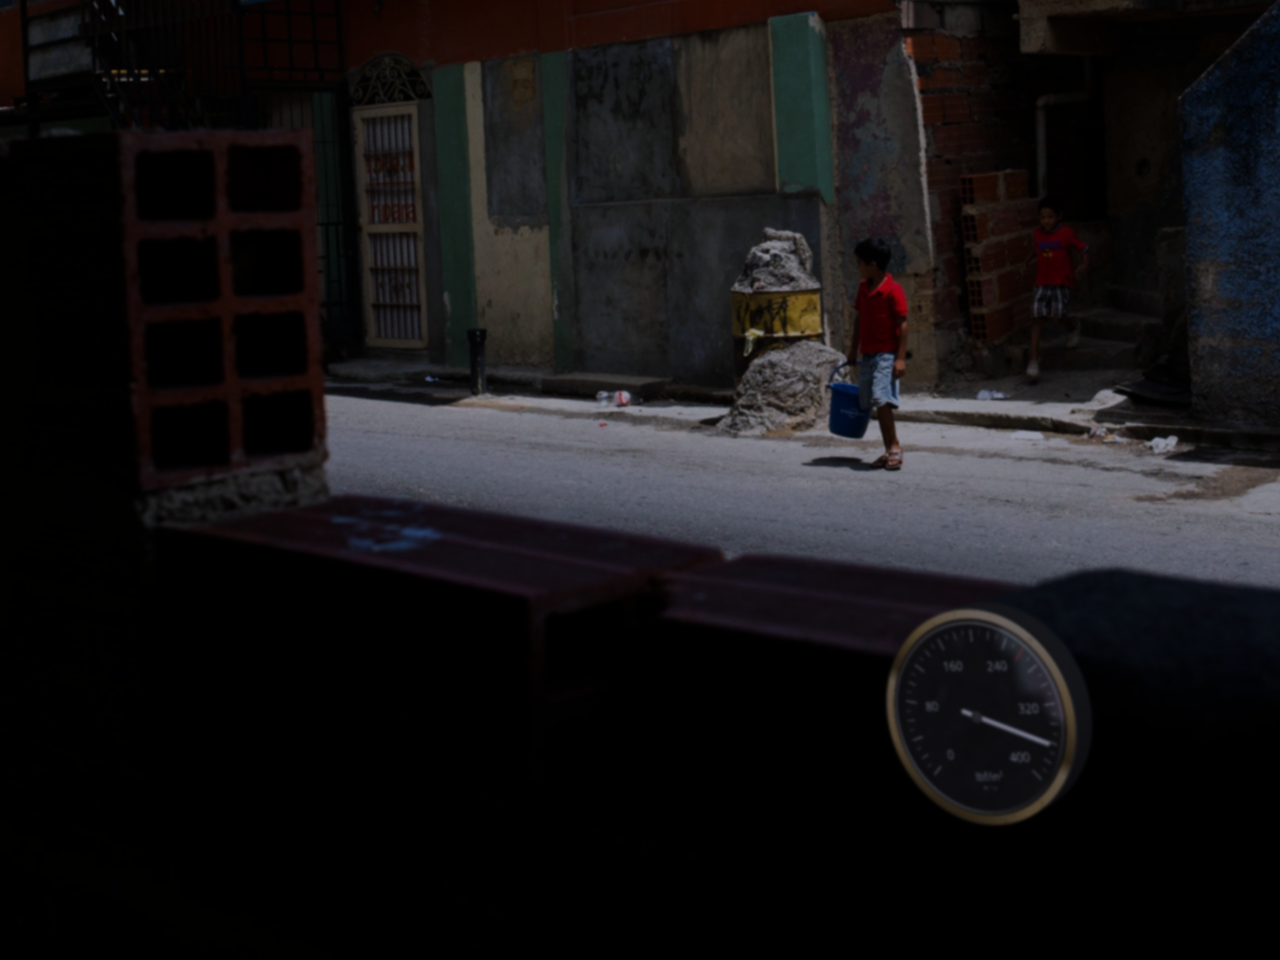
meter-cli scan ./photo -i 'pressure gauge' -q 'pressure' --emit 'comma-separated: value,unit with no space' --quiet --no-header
360,psi
